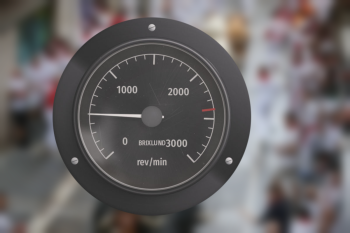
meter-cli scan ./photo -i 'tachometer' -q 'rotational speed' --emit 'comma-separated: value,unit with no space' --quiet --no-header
500,rpm
